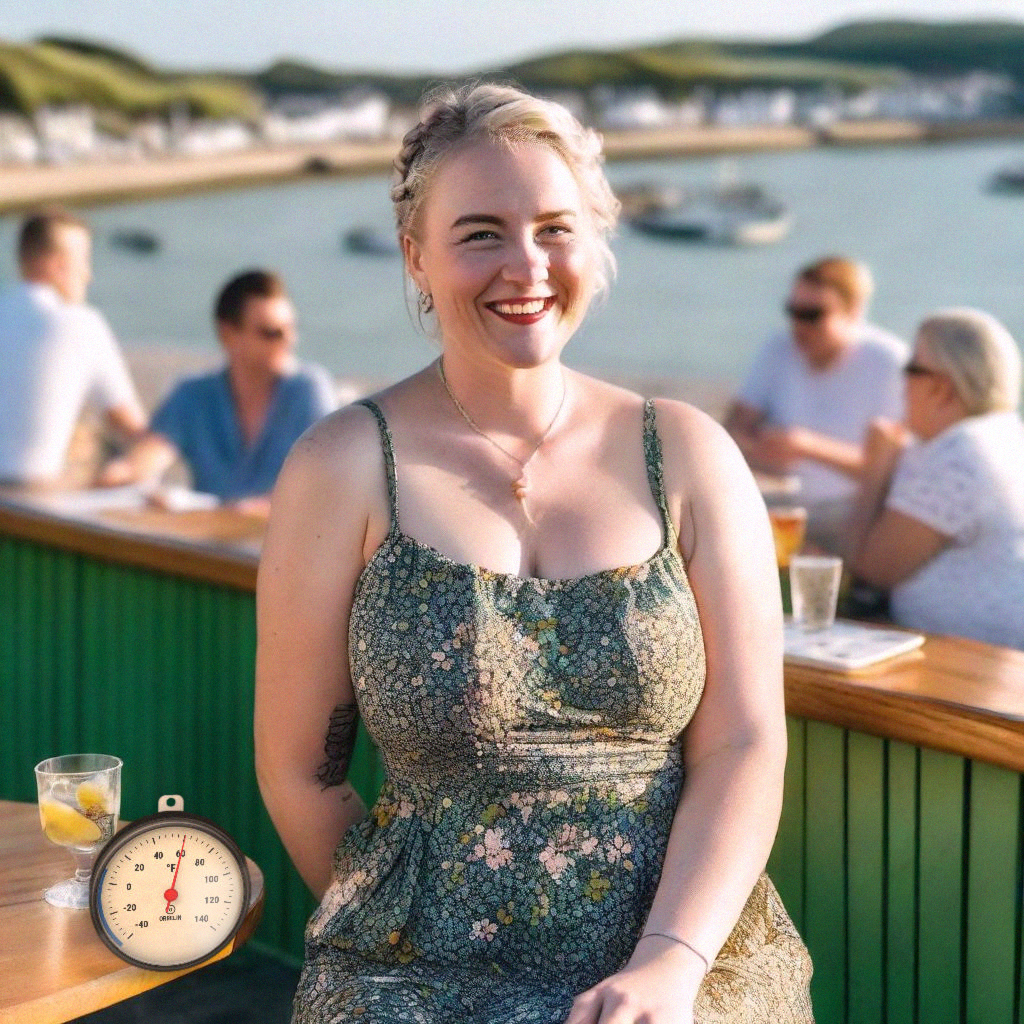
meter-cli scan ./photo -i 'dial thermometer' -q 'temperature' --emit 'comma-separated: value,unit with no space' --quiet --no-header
60,°F
